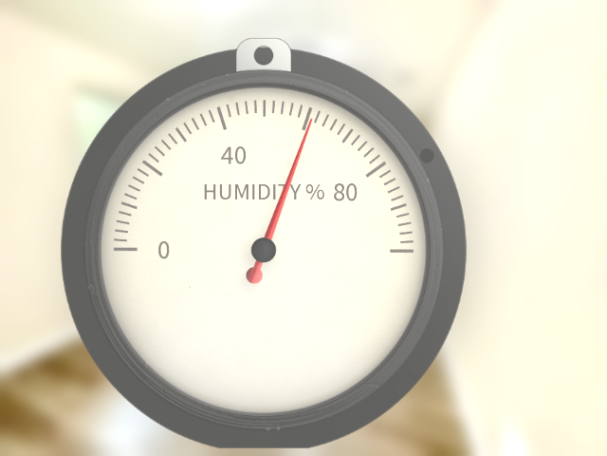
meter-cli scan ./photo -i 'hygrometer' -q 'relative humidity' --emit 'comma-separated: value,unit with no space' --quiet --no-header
61,%
